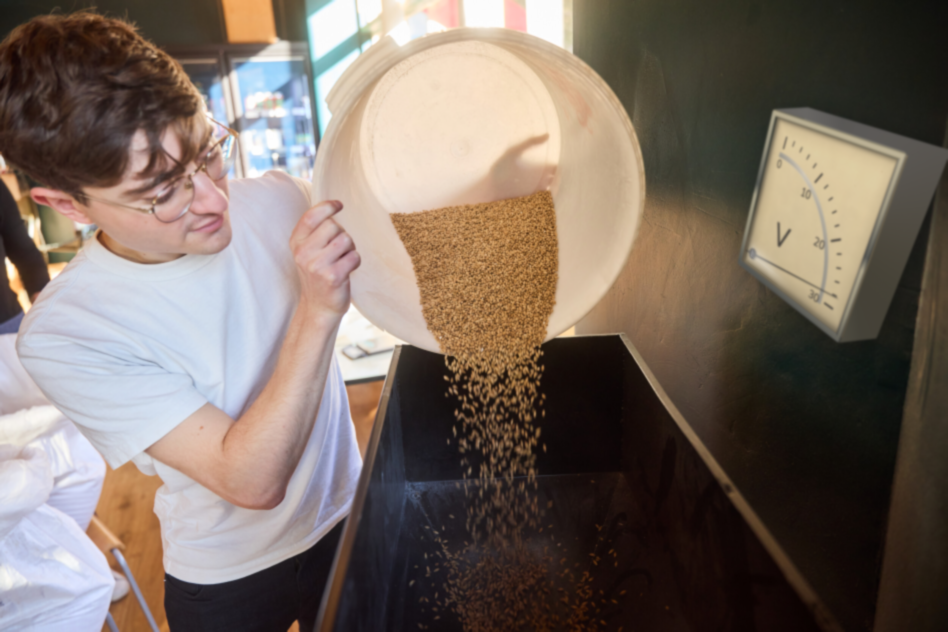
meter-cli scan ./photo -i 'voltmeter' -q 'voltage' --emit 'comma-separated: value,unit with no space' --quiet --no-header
28,V
